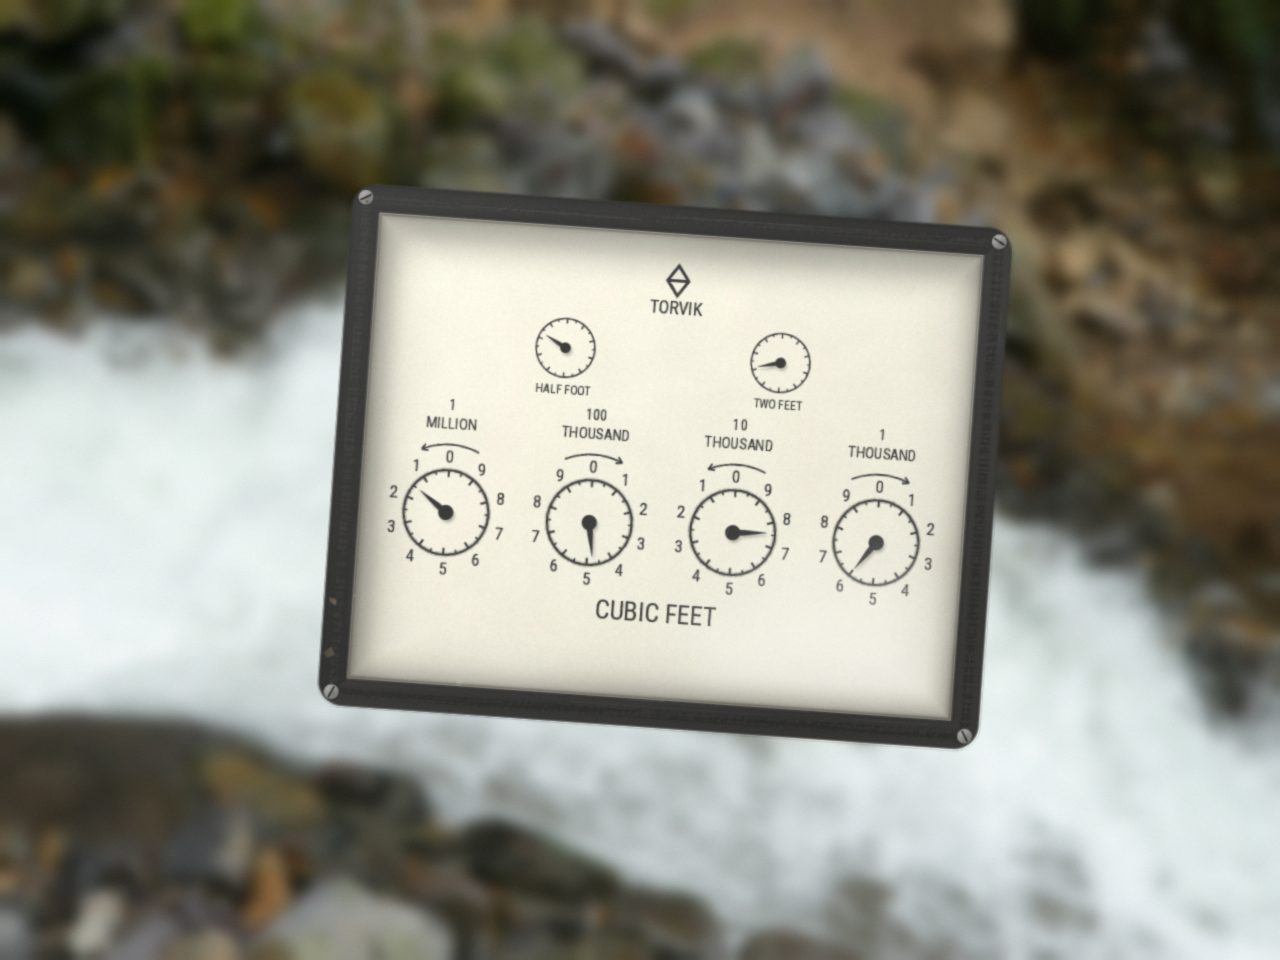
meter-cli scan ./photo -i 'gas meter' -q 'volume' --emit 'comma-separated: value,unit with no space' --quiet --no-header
147600,ft³
